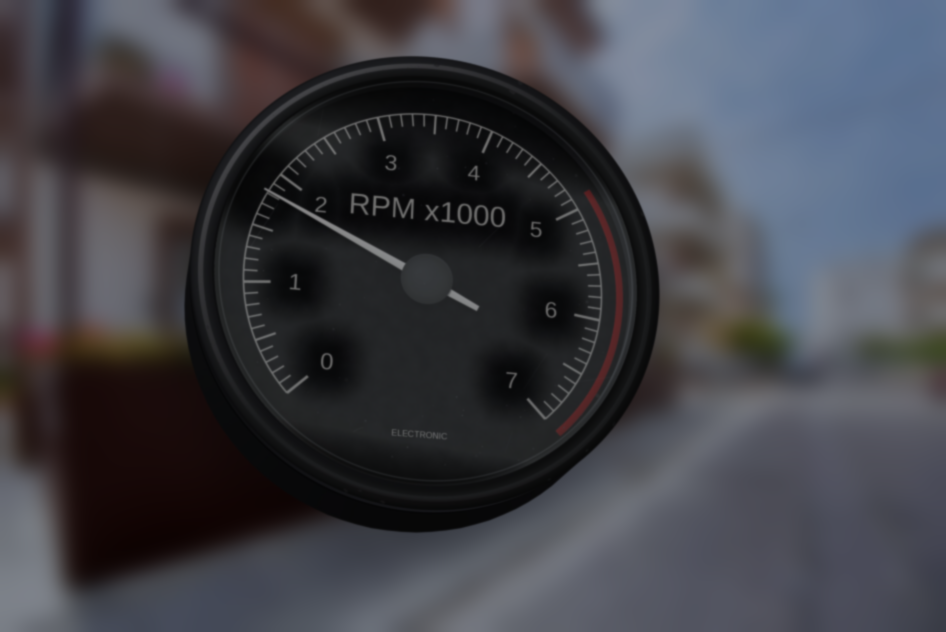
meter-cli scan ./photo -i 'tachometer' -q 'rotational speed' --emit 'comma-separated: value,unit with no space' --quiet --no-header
1800,rpm
